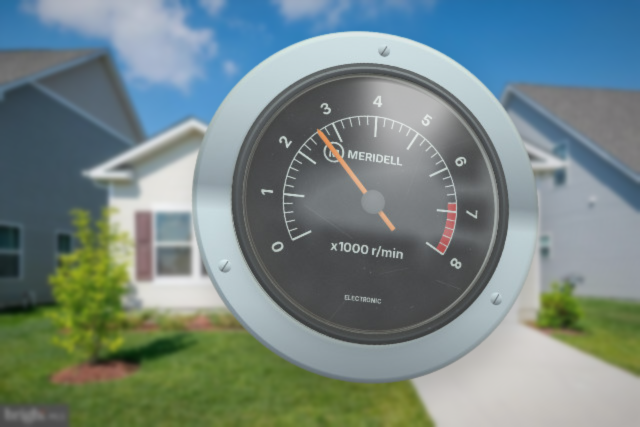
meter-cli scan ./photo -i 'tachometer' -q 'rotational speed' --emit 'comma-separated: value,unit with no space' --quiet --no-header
2600,rpm
